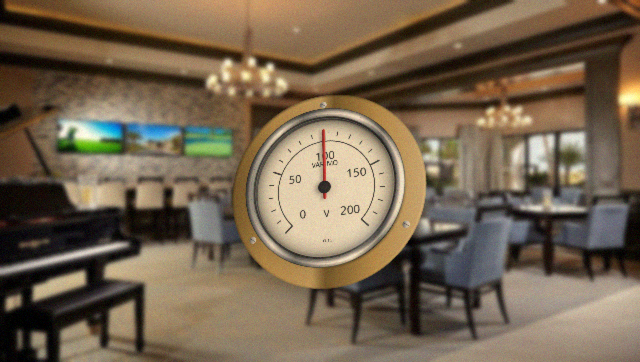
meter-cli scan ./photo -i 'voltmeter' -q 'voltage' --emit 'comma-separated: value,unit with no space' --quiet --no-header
100,V
